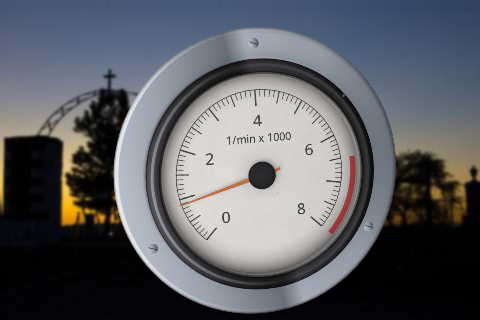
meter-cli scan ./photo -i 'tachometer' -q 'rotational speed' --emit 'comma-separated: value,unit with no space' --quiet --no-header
900,rpm
